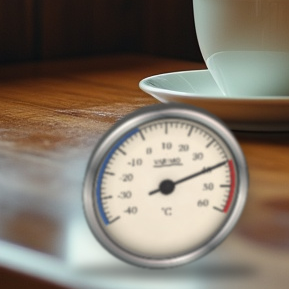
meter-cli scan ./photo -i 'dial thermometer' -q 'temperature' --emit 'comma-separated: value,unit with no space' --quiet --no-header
40,°C
